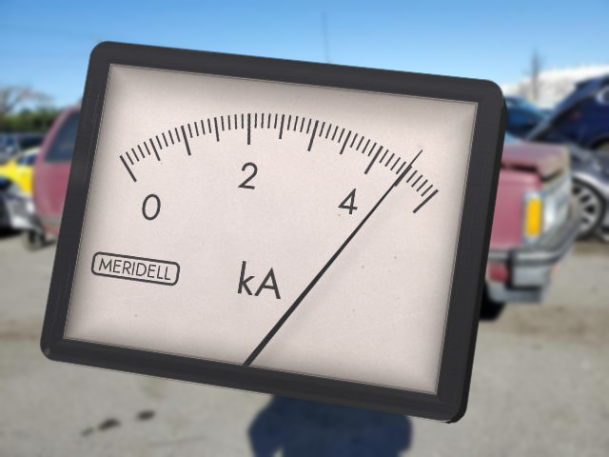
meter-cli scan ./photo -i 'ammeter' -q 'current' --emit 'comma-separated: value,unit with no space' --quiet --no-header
4.5,kA
